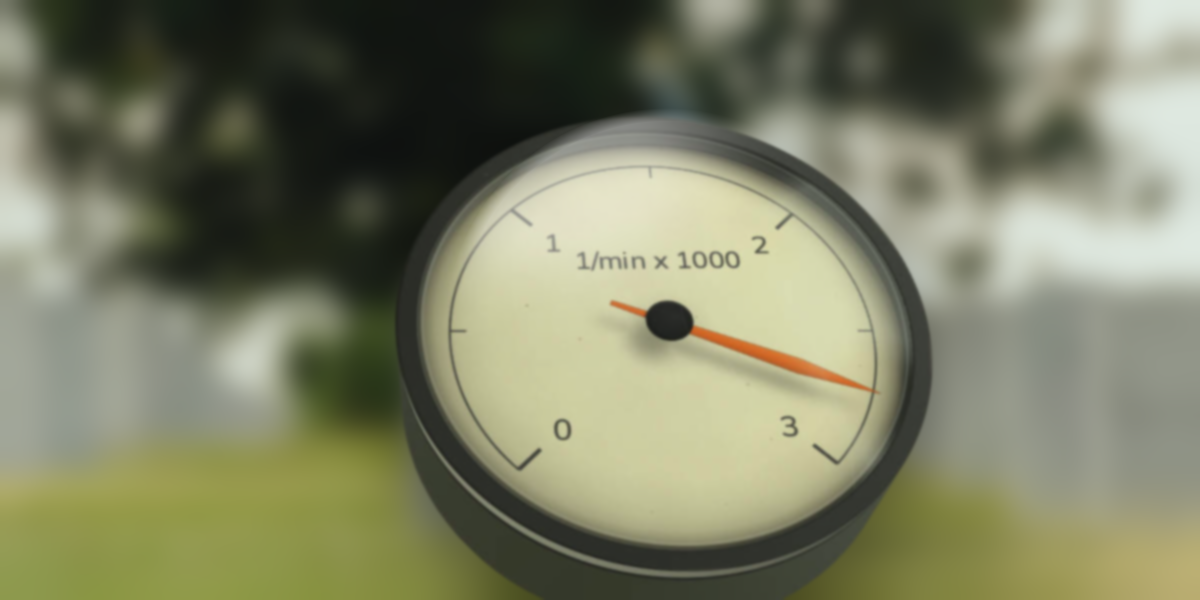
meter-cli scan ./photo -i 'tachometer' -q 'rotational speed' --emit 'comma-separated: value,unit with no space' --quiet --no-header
2750,rpm
